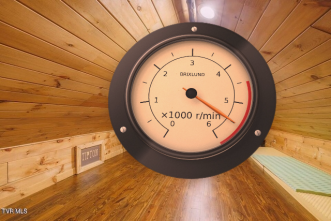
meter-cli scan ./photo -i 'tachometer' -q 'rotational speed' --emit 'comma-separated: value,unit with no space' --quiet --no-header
5500,rpm
